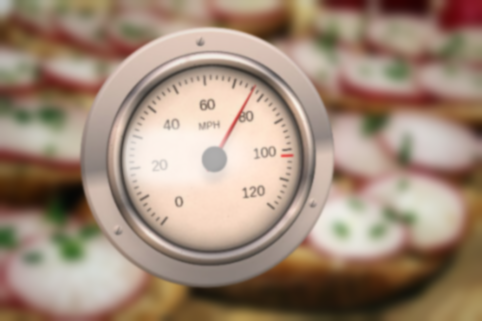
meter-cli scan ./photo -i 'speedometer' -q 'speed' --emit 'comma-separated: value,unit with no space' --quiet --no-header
76,mph
